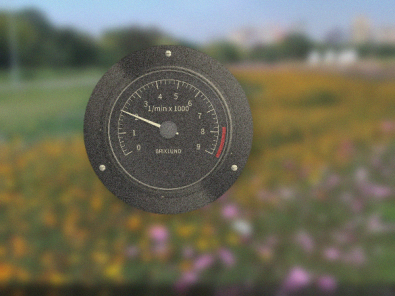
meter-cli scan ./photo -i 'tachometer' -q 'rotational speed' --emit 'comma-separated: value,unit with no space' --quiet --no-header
2000,rpm
